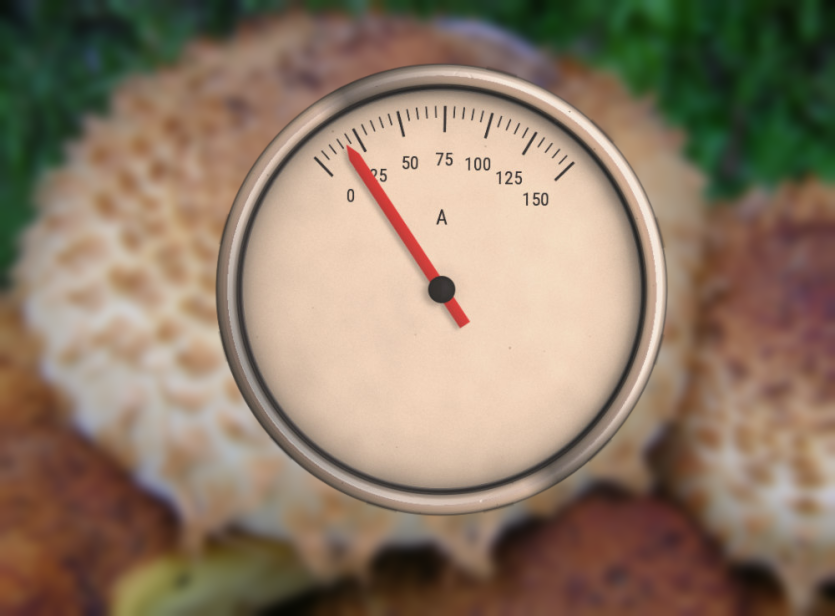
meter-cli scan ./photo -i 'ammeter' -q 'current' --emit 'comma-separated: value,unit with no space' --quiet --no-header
17.5,A
